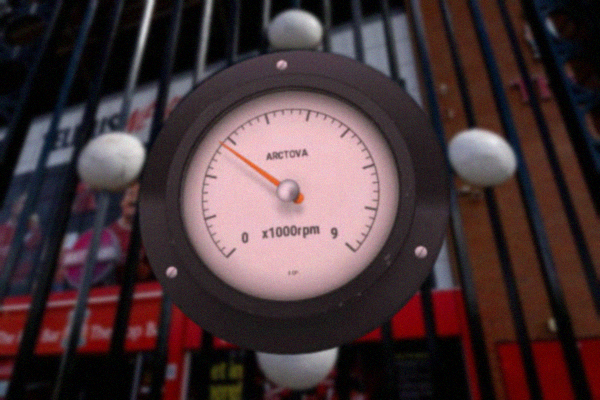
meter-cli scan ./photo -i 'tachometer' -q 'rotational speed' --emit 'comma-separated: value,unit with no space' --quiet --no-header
2800,rpm
